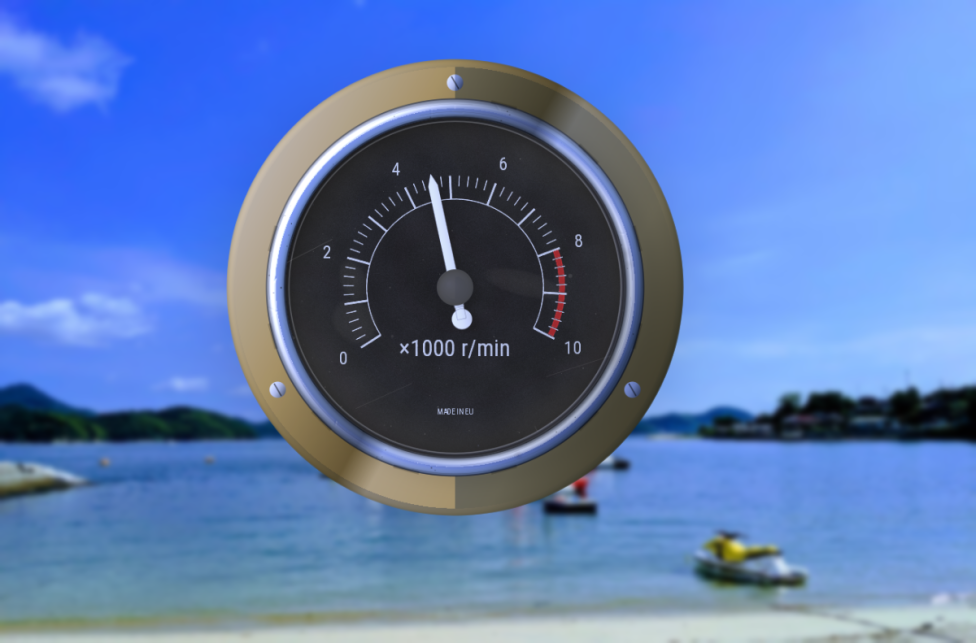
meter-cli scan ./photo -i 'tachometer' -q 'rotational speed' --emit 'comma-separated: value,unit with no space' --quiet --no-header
4600,rpm
